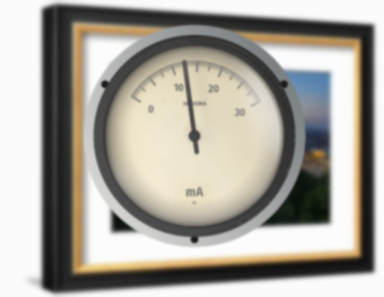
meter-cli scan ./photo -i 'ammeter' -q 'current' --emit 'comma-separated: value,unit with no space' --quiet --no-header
12.5,mA
